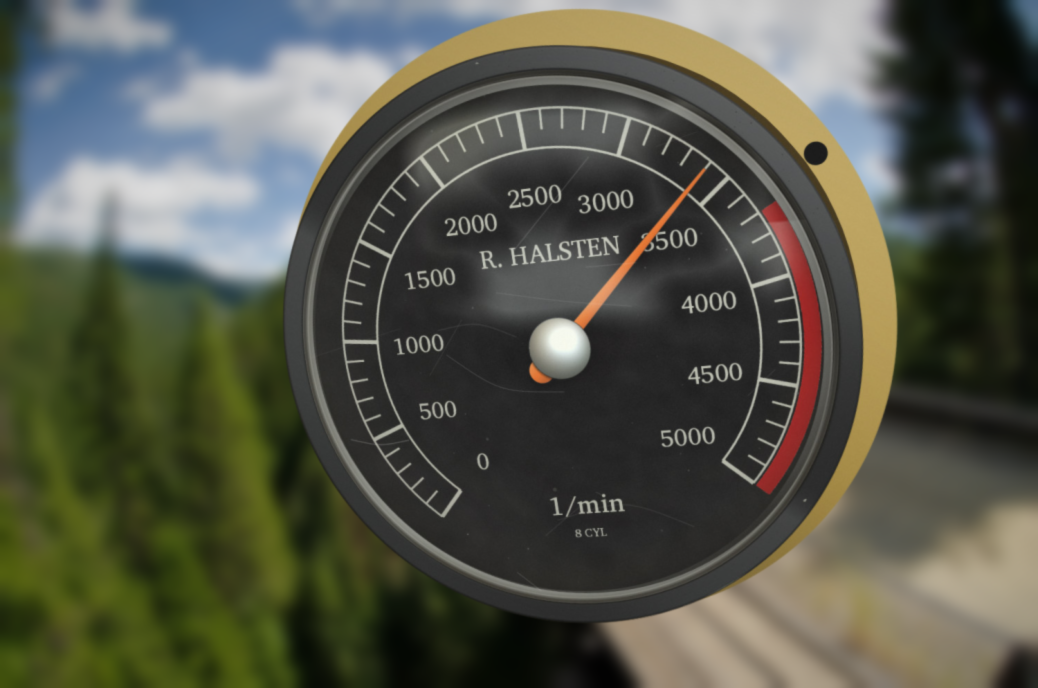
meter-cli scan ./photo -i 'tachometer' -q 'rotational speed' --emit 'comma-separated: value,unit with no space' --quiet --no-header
3400,rpm
